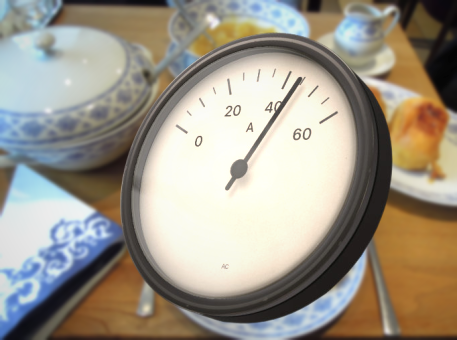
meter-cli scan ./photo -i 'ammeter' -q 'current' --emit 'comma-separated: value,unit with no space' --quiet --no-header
45,A
